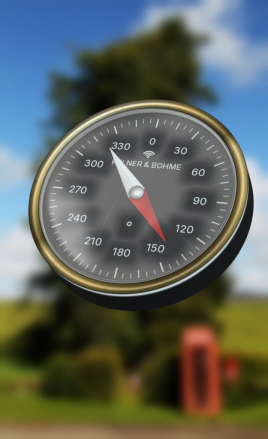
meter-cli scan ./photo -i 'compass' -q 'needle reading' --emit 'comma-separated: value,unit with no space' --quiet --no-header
140,°
